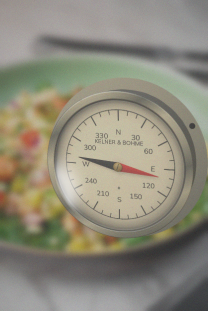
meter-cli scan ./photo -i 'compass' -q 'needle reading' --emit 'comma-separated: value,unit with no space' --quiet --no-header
100,°
